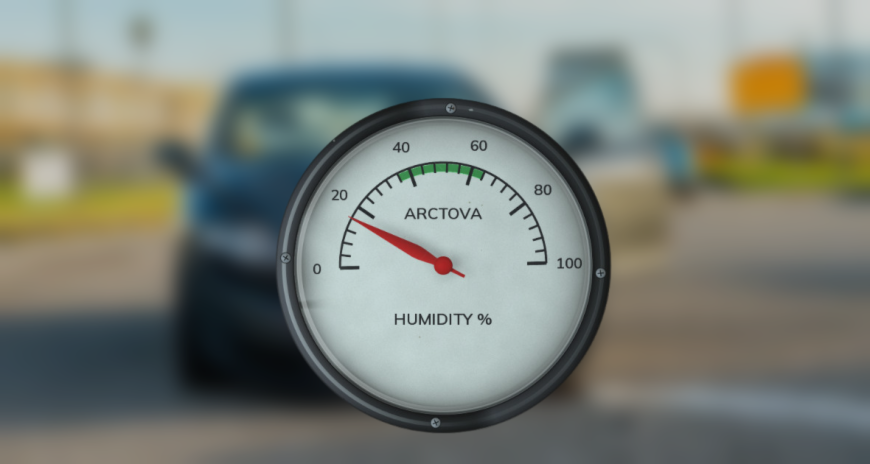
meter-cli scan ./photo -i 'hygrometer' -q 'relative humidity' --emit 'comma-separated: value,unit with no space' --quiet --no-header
16,%
